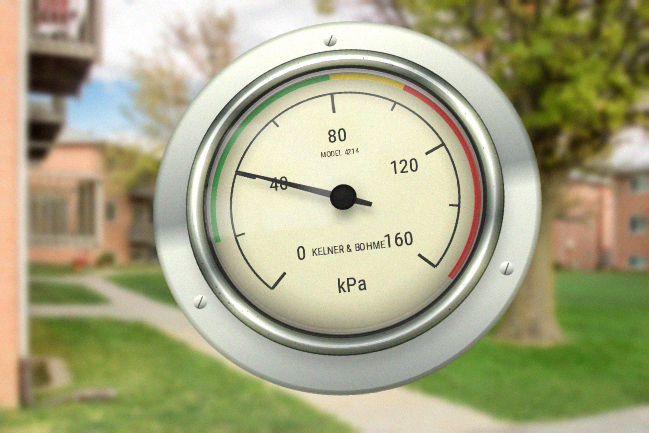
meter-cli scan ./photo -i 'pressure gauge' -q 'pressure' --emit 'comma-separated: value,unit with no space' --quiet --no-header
40,kPa
